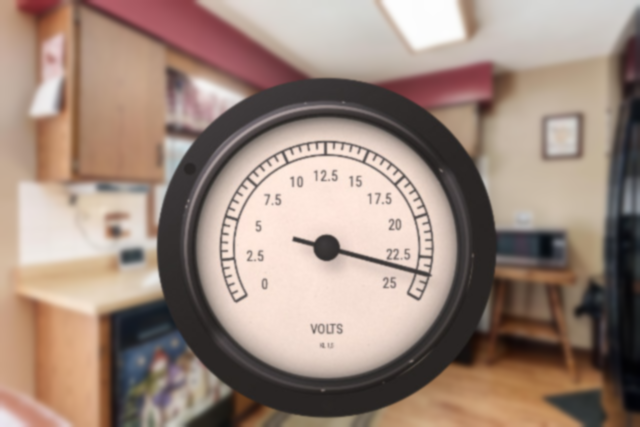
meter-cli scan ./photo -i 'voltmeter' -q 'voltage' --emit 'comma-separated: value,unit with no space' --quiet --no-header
23.5,V
